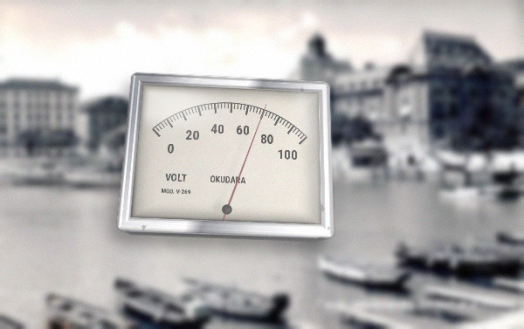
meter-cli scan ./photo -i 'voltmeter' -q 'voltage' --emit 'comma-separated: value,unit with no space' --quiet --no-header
70,V
